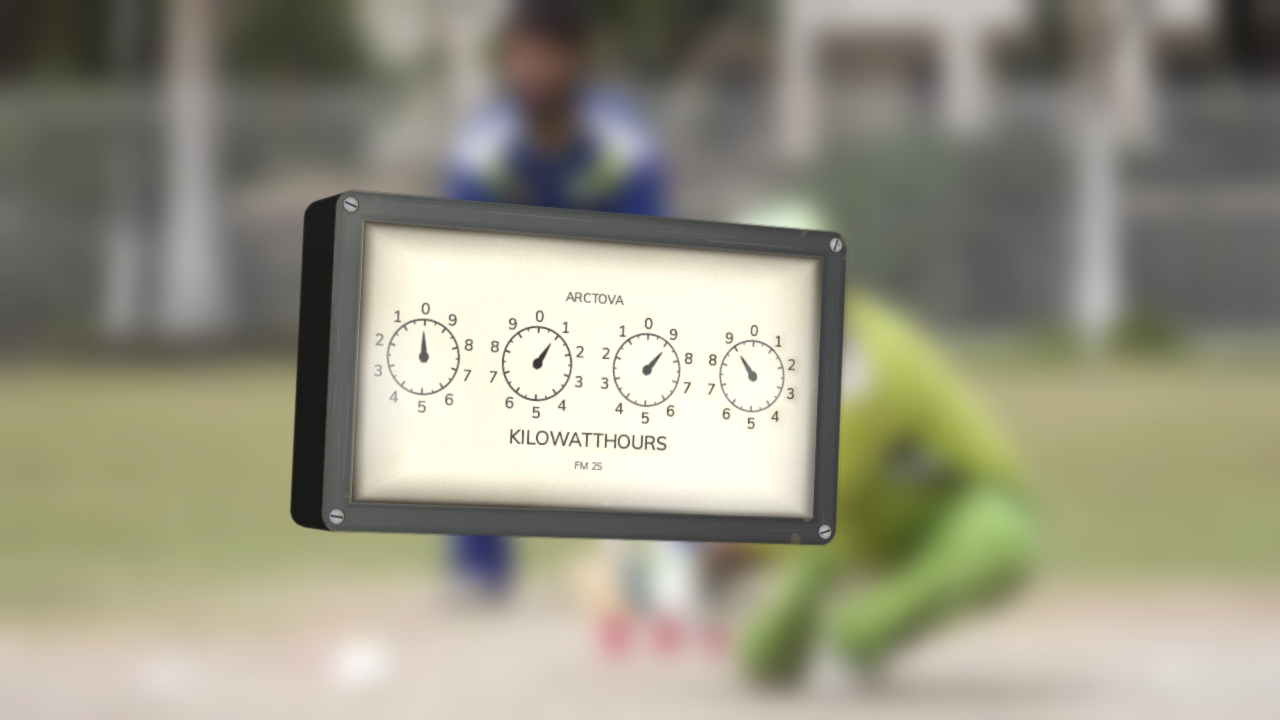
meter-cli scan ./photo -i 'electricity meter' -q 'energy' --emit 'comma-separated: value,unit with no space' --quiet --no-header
89,kWh
